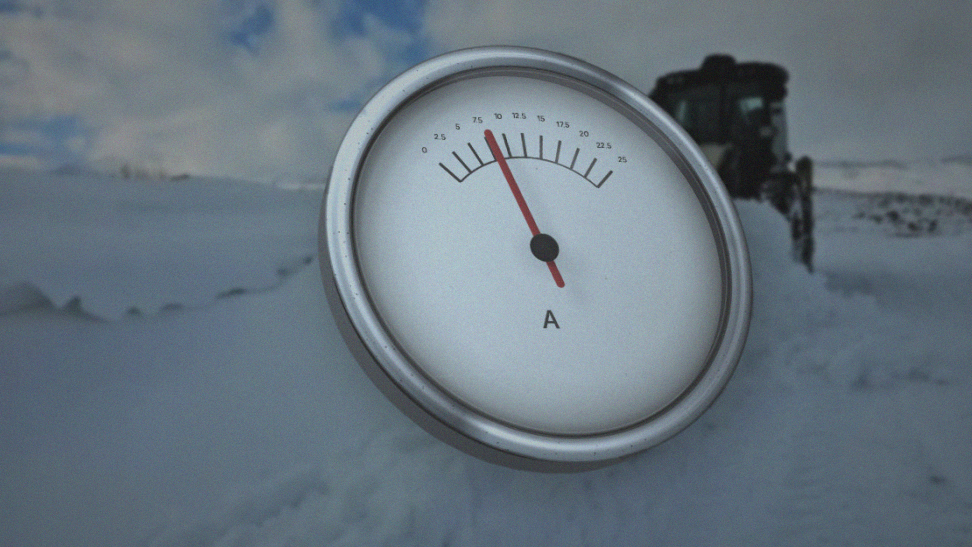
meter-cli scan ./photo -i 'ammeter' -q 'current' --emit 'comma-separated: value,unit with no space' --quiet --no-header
7.5,A
